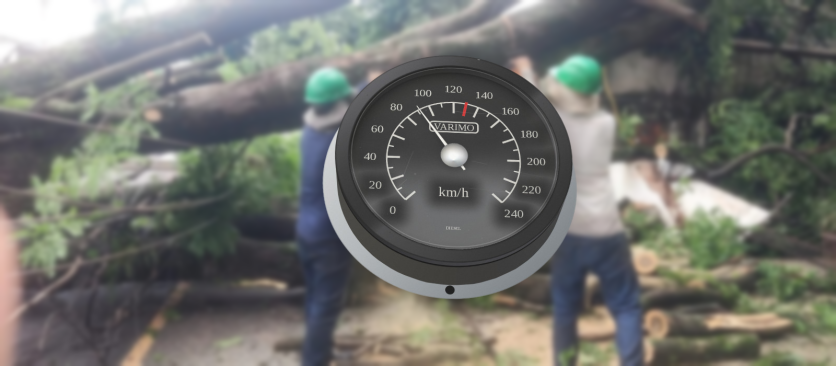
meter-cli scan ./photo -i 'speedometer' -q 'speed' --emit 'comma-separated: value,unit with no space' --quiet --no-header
90,km/h
